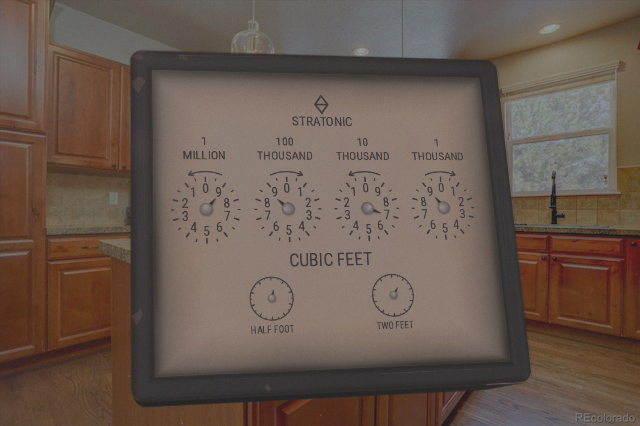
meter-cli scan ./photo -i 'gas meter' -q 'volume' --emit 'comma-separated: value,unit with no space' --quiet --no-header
886900,ft³
